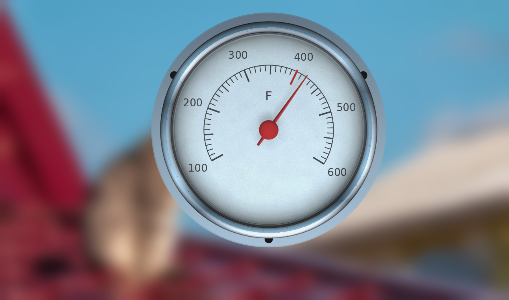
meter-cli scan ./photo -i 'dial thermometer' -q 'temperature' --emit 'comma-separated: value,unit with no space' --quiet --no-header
420,°F
